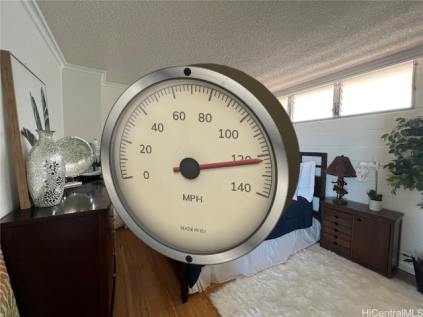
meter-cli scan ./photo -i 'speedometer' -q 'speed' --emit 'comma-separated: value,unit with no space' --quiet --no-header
122,mph
